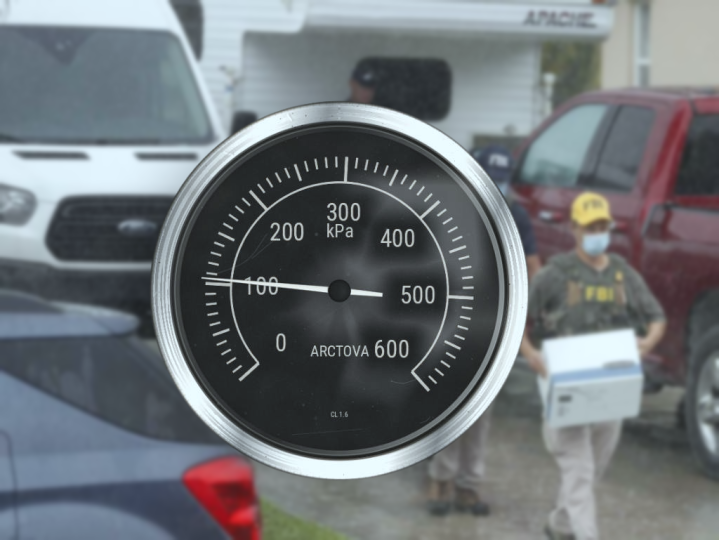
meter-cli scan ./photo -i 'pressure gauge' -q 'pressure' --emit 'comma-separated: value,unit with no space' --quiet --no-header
105,kPa
